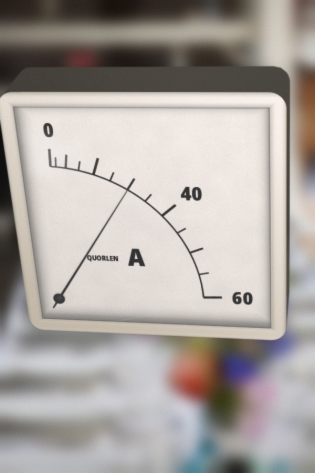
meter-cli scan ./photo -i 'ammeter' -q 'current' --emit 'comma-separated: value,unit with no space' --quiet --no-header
30,A
